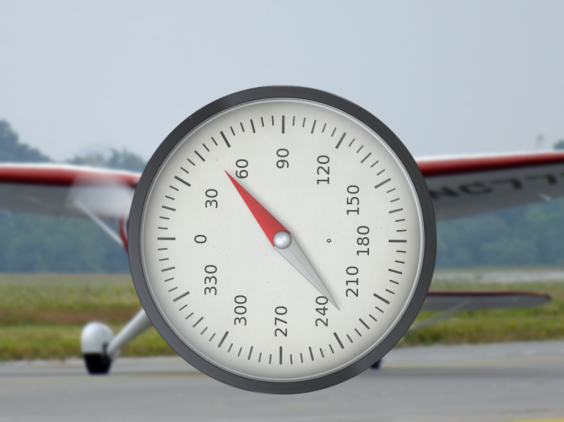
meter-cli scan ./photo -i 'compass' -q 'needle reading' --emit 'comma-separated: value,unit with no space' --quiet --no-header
50,°
